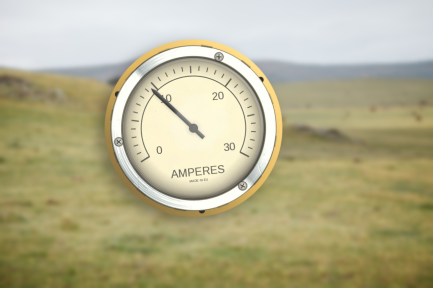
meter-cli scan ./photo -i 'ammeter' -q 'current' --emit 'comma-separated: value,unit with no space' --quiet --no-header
9.5,A
